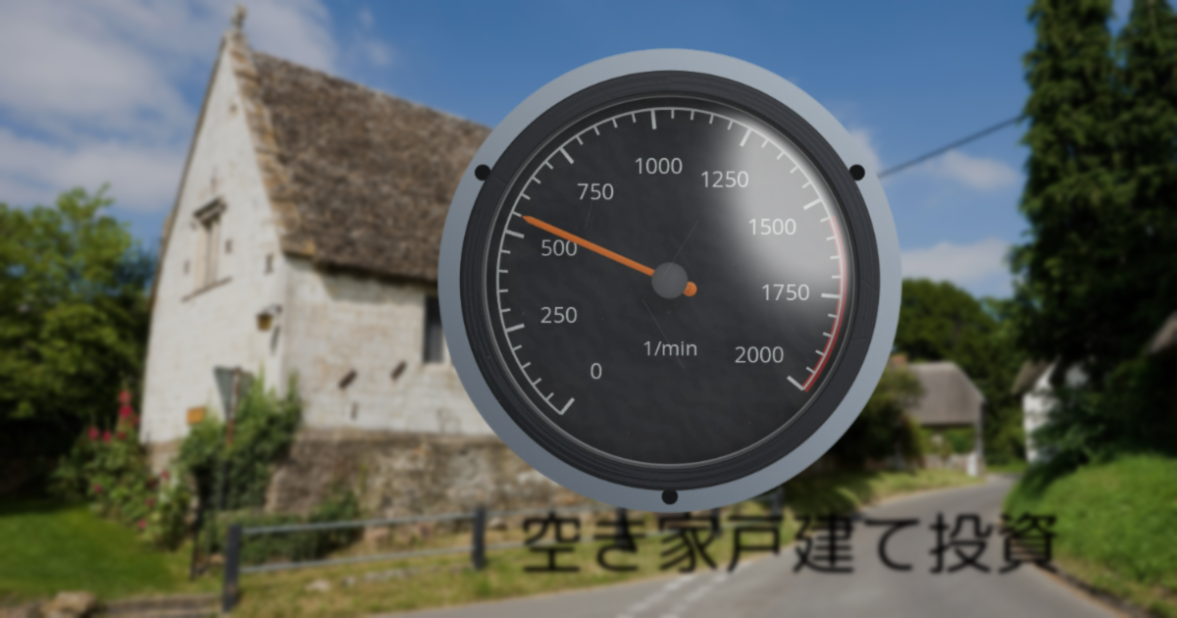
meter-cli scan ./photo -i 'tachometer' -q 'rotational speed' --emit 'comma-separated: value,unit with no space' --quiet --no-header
550,rpm
